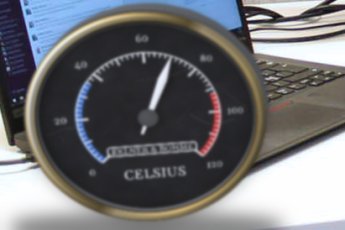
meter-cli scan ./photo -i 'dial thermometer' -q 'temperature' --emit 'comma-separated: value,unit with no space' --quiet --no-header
70,°C
